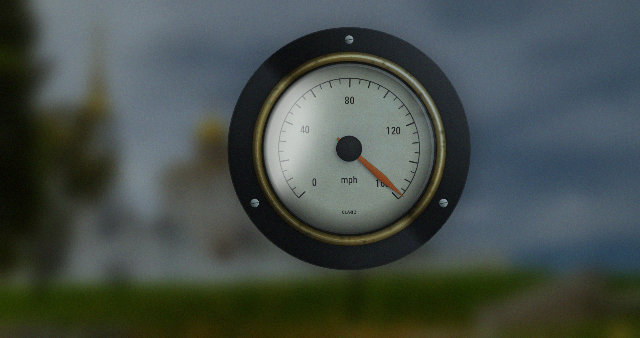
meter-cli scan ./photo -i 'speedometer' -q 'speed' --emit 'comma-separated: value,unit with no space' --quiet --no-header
157.5,mph
